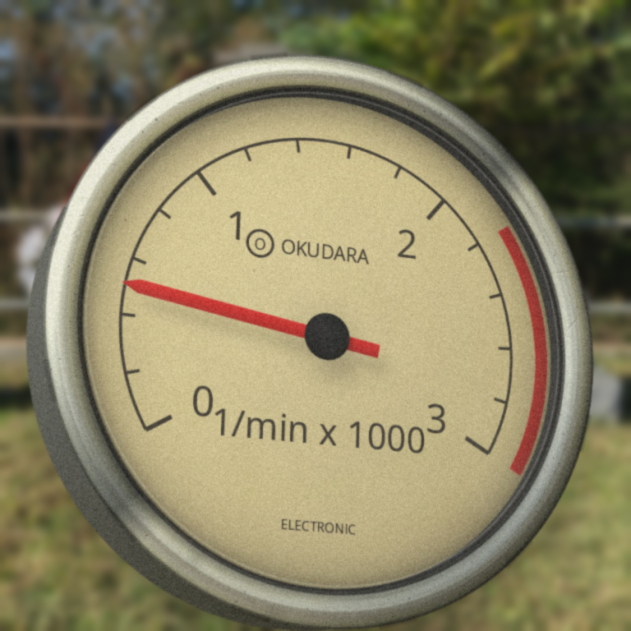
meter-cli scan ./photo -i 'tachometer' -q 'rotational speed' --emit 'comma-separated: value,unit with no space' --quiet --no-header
500,rpm
